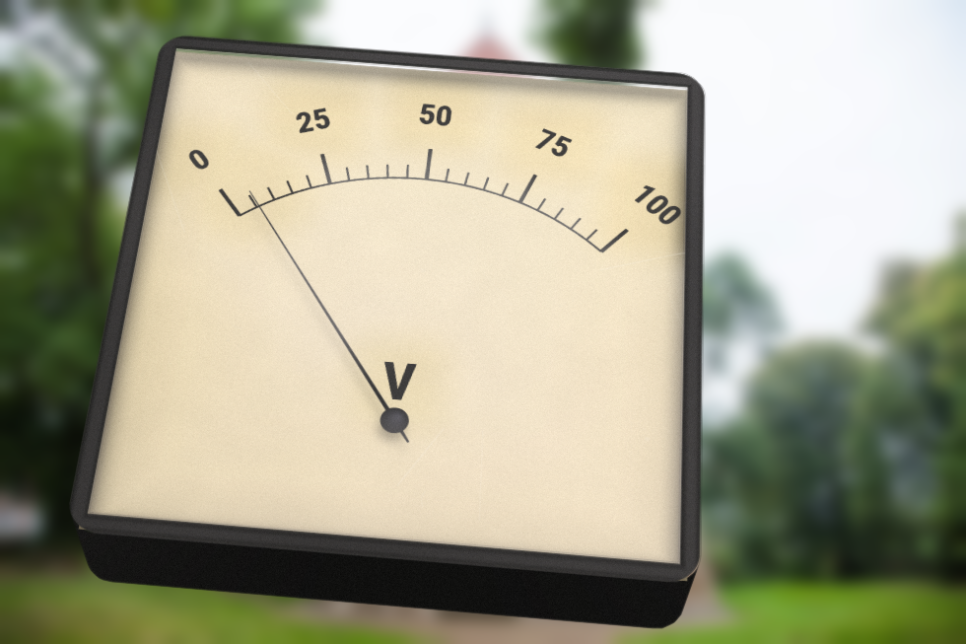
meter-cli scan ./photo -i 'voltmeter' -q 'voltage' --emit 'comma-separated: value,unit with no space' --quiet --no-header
5,V
